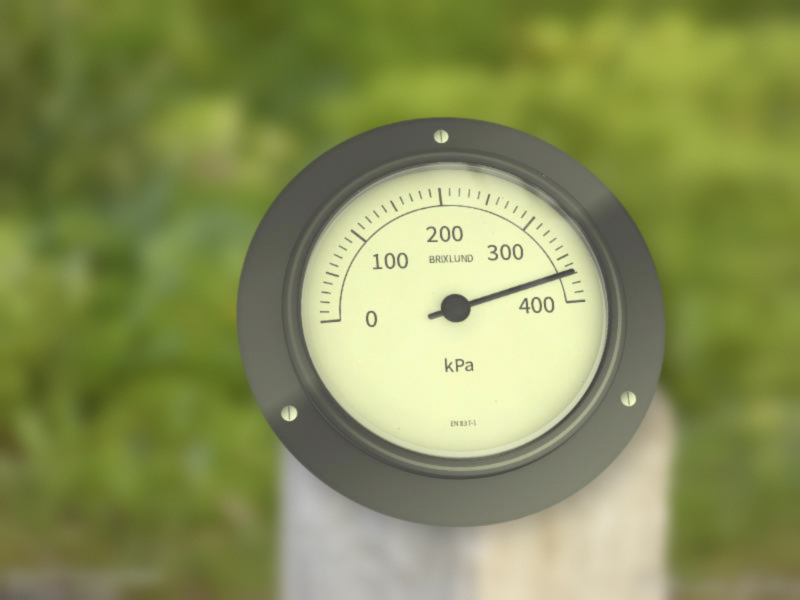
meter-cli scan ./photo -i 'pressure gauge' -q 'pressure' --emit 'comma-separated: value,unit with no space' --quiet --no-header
370,kPa
